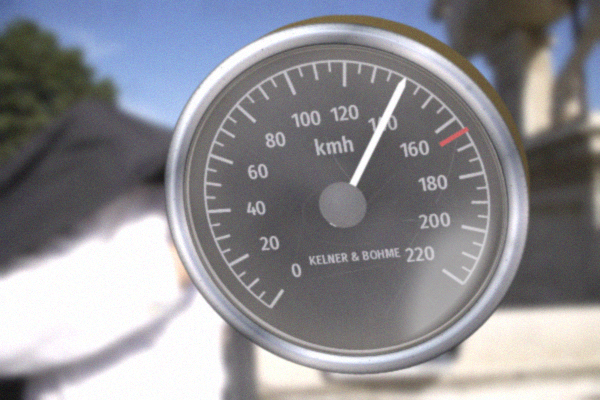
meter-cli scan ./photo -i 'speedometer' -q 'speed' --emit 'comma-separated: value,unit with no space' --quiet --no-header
140,km/h
